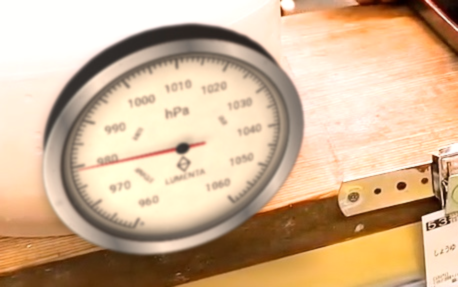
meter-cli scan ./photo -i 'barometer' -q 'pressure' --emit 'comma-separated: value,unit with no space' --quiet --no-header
980,hPa
